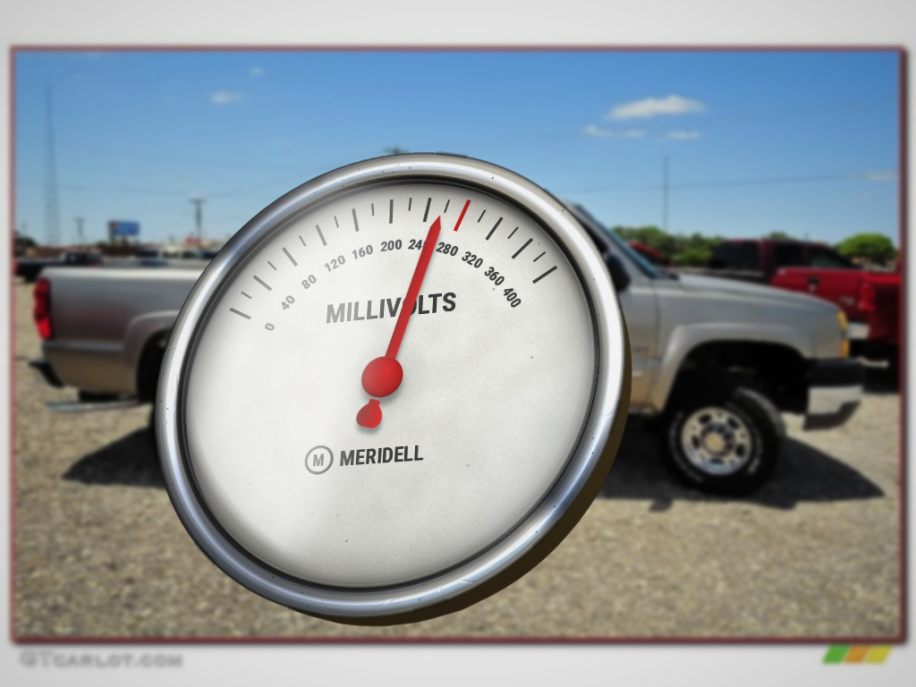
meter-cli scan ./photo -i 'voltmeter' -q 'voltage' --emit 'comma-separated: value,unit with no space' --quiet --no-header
260,mV
